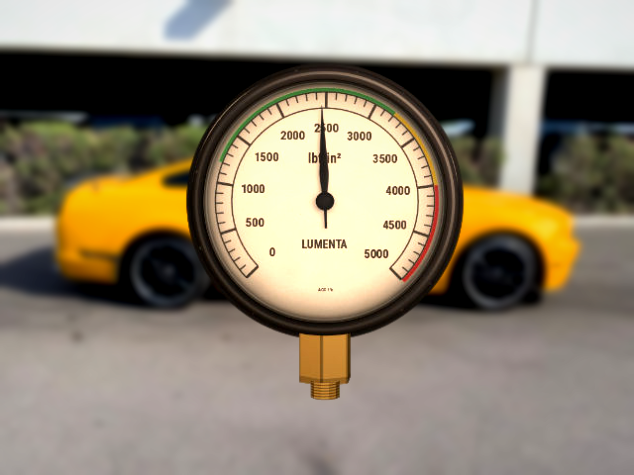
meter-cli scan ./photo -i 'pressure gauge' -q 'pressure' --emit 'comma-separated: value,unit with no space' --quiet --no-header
2450,psi
